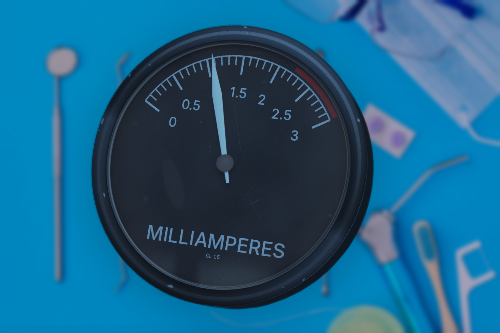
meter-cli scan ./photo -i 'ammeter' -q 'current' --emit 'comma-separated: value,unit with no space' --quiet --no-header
1.1,mA
